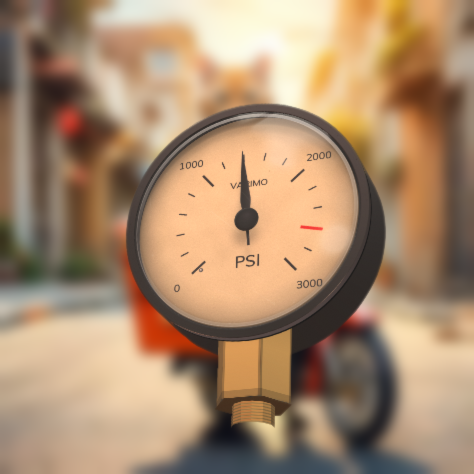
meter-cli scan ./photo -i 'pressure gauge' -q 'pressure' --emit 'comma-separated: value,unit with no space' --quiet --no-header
1400,psi
